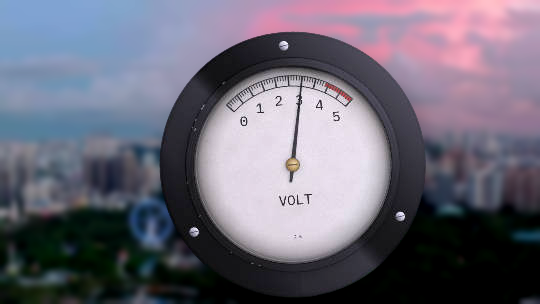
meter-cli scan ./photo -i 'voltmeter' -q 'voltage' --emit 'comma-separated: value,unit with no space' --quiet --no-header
3,V
